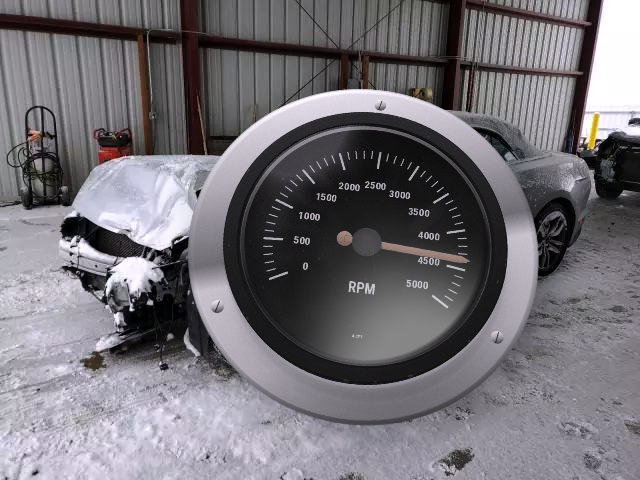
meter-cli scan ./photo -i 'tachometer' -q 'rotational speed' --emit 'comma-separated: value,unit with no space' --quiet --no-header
4400,rpm
